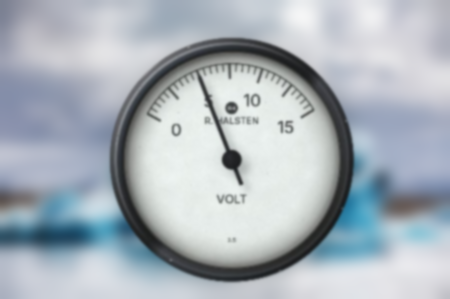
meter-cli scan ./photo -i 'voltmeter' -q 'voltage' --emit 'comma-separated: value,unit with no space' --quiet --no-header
5,V
